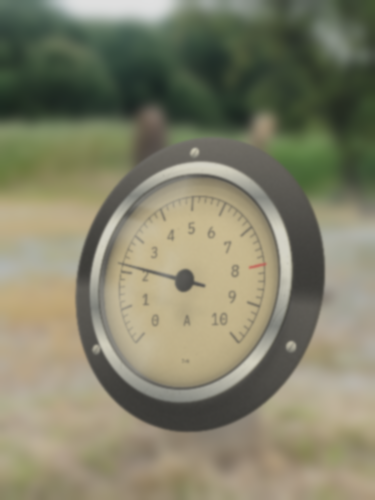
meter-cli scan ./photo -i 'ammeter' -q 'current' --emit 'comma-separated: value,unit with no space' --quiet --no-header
2.2,A
